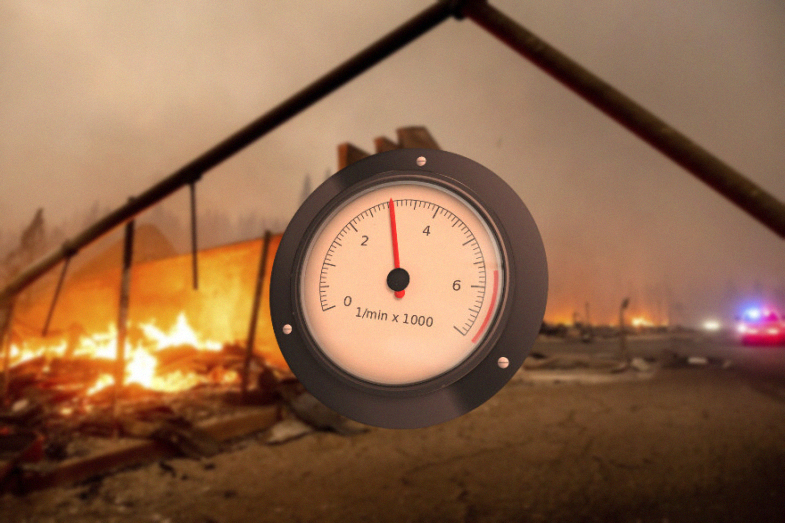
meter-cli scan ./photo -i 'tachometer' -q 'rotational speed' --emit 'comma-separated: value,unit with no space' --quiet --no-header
3000,rpm
